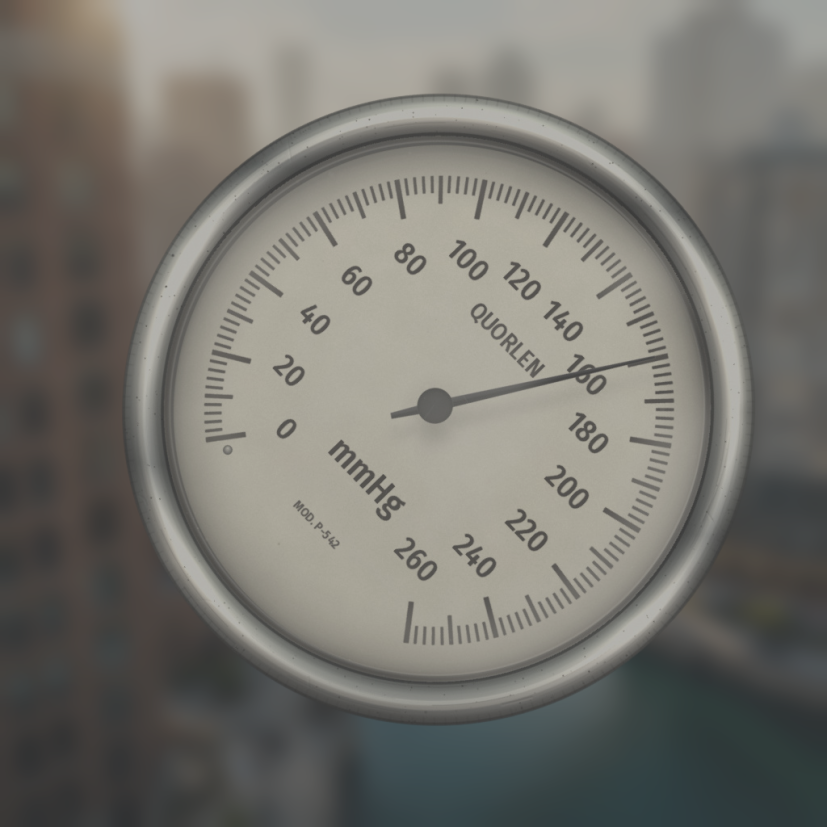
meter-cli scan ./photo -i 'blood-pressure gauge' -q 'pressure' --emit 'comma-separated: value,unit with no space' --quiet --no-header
160,mmHg
